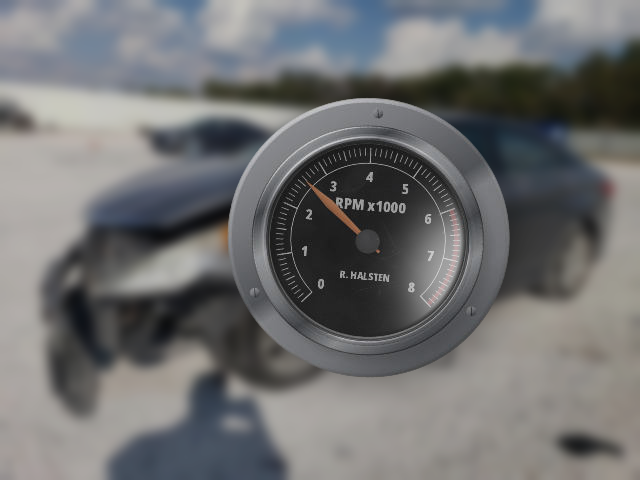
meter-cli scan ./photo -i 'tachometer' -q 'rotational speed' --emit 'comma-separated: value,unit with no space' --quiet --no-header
2600,rpm
